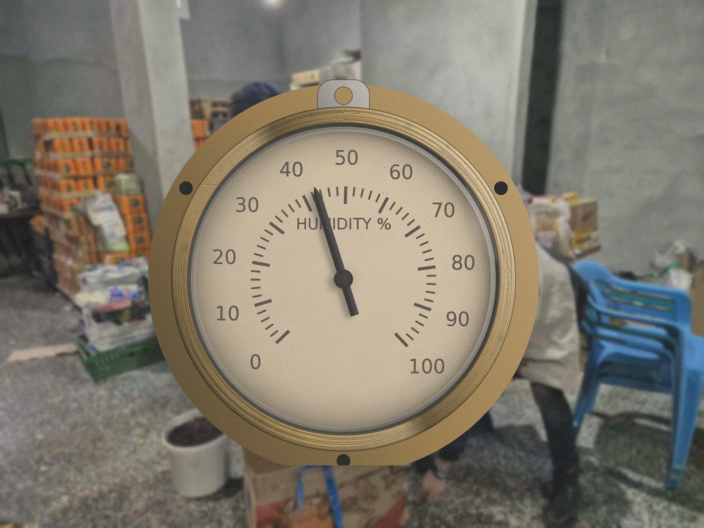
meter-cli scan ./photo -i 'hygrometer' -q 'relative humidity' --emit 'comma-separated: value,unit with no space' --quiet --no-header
43,%
